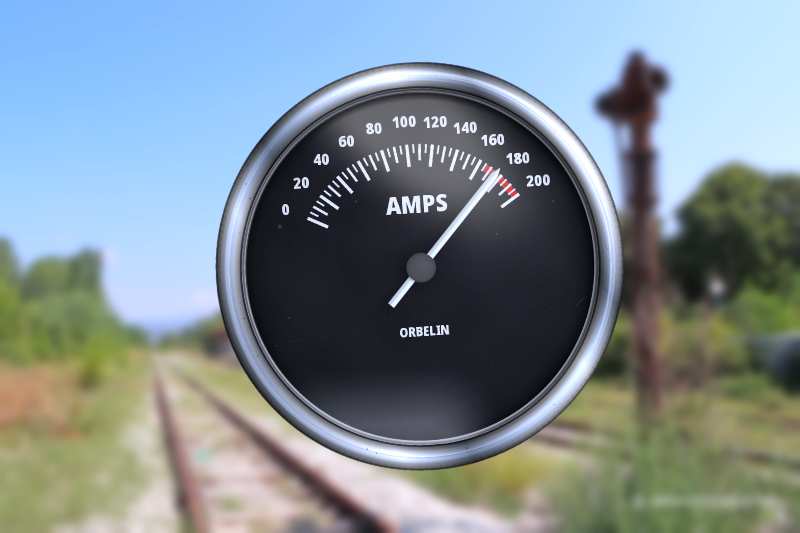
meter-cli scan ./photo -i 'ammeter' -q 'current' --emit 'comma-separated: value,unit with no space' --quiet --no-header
175,A
